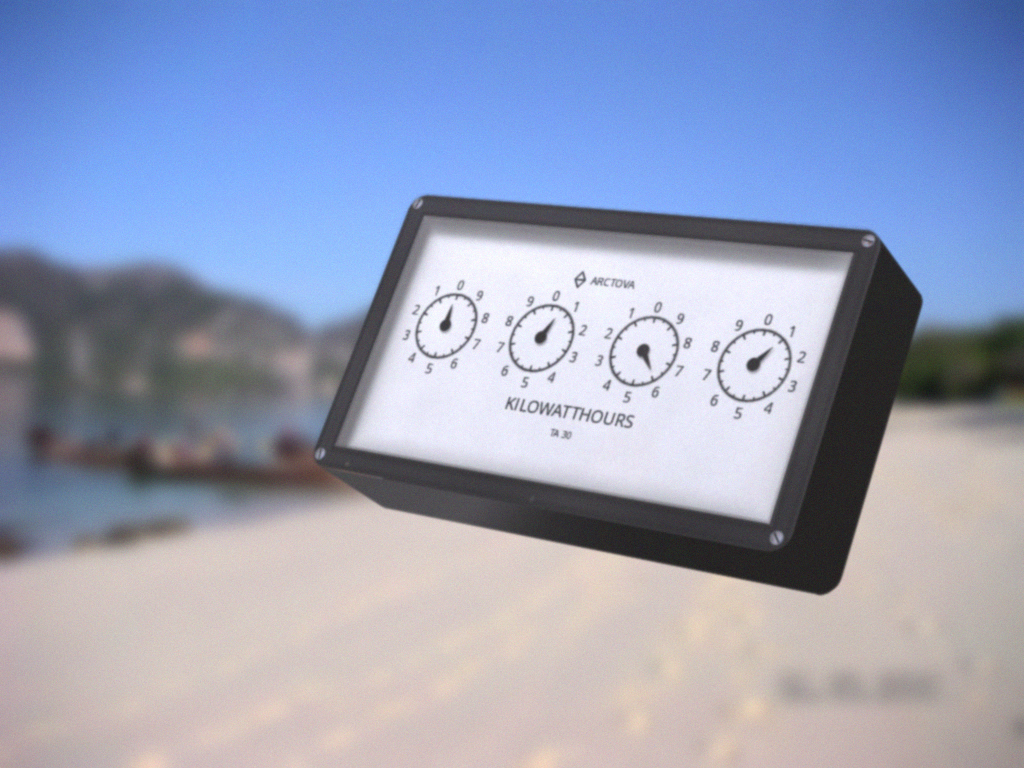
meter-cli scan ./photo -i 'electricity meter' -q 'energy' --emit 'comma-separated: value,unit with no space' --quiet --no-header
61,kWh
